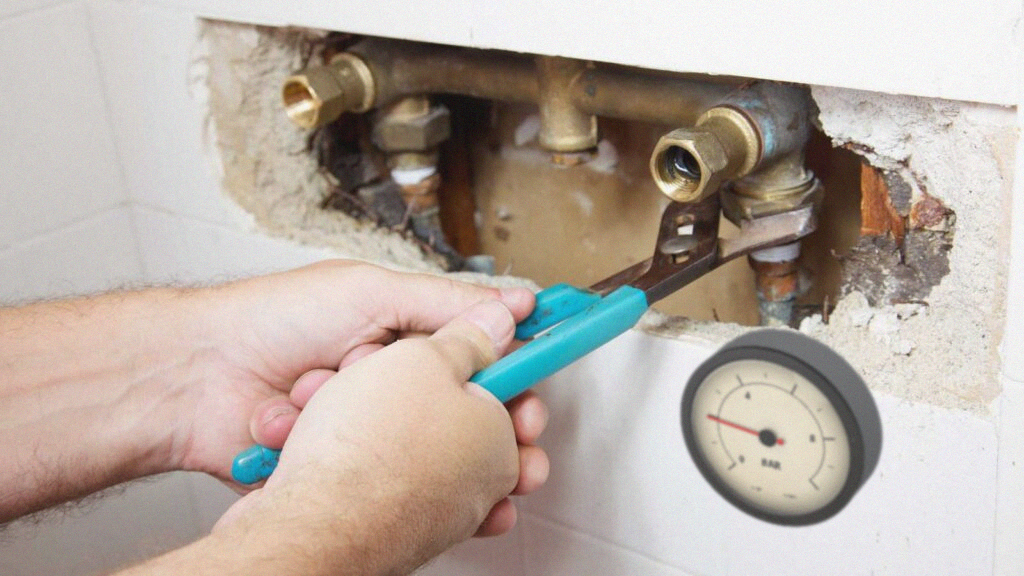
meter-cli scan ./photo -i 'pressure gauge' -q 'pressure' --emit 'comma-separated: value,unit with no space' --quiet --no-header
2,bar
